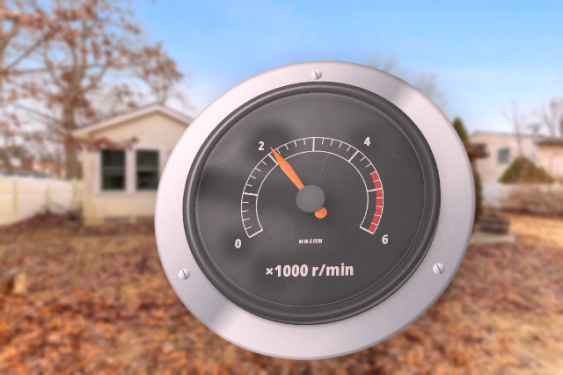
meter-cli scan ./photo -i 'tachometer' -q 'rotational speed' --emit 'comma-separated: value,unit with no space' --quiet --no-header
2100,rpm
